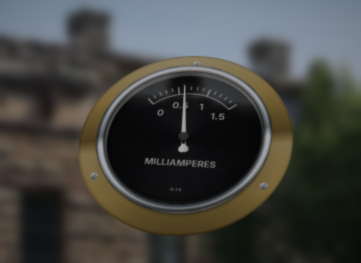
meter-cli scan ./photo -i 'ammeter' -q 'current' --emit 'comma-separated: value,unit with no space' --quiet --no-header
0.6,mA
